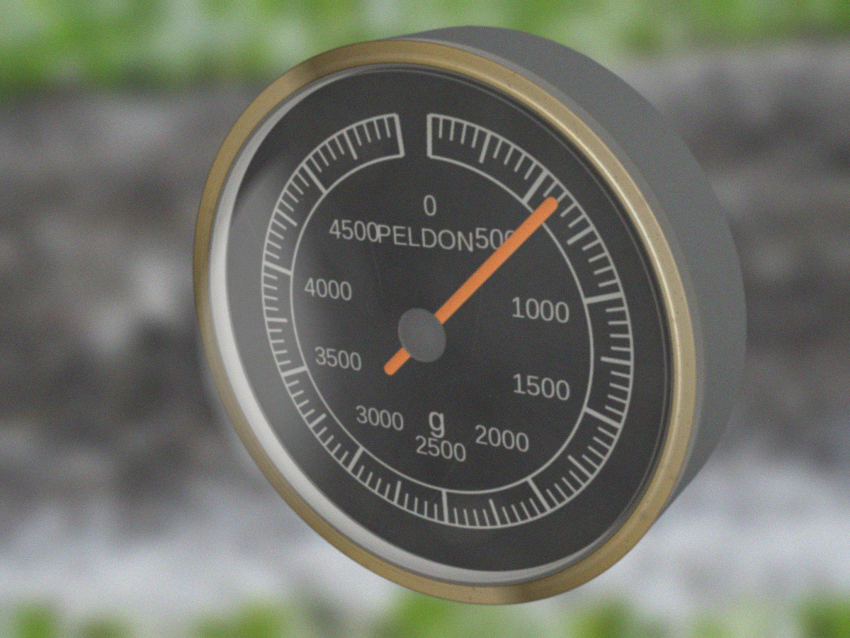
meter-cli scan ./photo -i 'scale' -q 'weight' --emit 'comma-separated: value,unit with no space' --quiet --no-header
600,g
